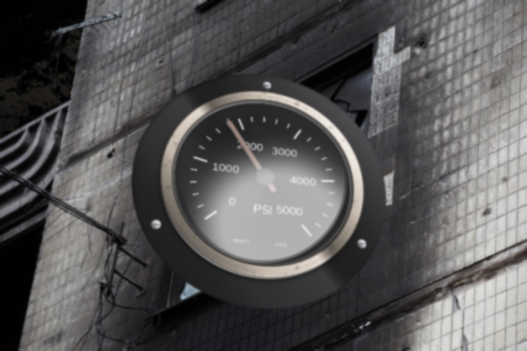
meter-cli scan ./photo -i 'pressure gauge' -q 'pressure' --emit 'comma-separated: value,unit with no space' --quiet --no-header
1800,psi
